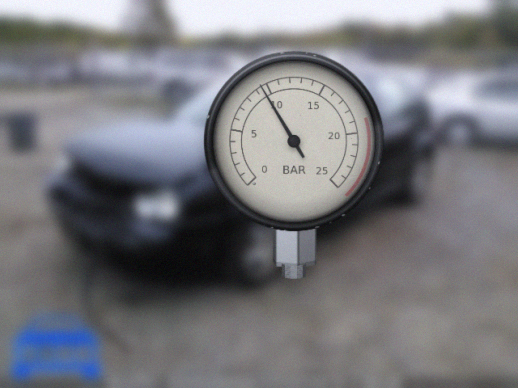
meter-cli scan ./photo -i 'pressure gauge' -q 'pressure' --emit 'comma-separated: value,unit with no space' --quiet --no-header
9.5,bar
